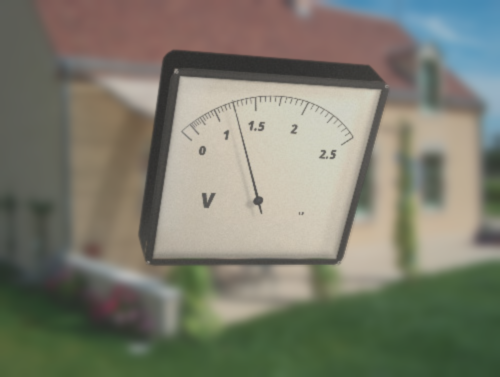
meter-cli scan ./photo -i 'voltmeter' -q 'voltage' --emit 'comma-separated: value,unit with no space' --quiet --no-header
1.25,V
